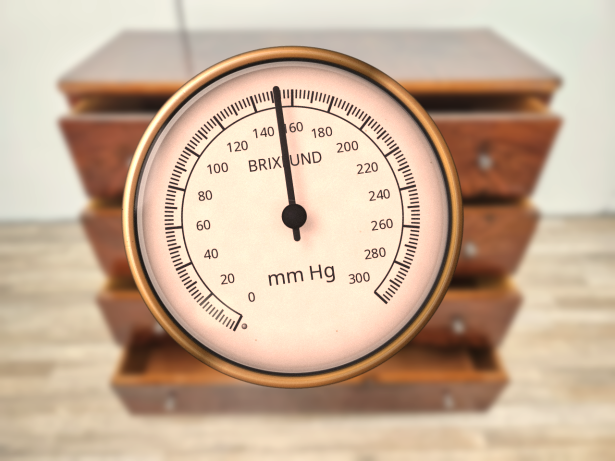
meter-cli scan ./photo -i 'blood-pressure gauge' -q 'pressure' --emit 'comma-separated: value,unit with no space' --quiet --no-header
152,mmHg
